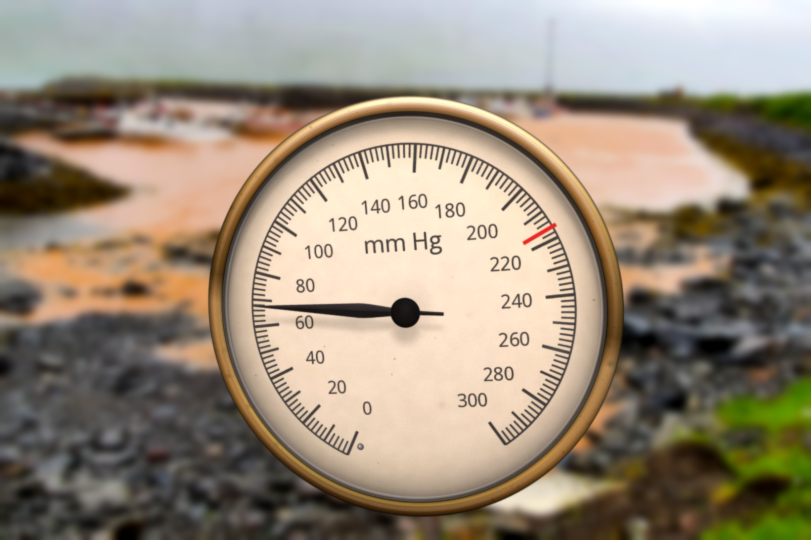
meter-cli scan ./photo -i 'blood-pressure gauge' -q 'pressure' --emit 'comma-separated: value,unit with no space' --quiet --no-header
68,mmHg
